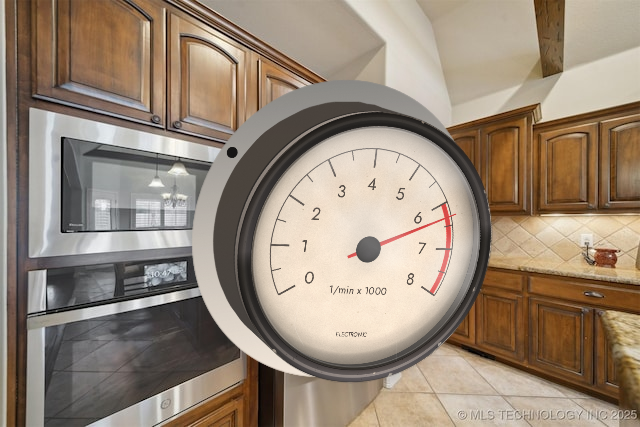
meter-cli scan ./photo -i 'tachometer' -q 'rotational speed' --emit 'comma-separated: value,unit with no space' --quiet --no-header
6250,rpm
